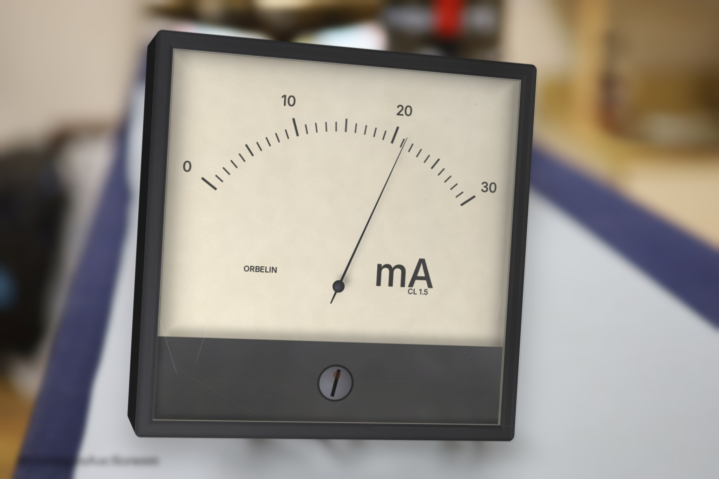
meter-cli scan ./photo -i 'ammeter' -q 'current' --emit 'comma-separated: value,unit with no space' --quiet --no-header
21,mA
